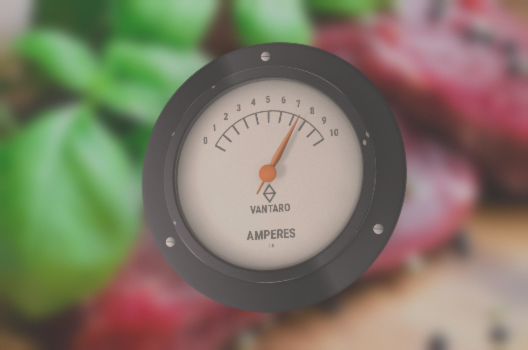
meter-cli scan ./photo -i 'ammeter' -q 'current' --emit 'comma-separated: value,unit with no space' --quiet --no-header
7.5,A
